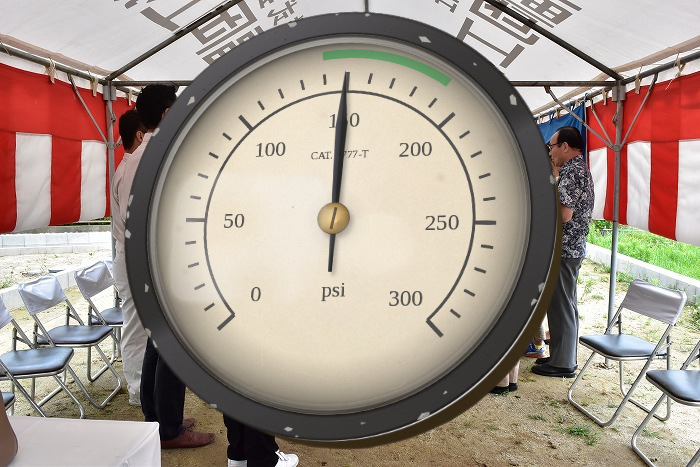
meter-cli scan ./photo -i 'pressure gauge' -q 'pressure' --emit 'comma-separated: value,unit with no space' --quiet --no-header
150,psi
